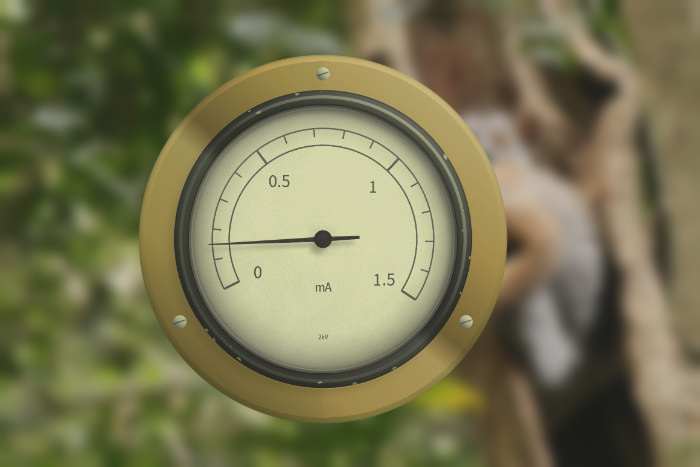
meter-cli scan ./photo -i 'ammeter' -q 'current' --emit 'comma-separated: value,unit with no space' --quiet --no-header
0.15,mA
